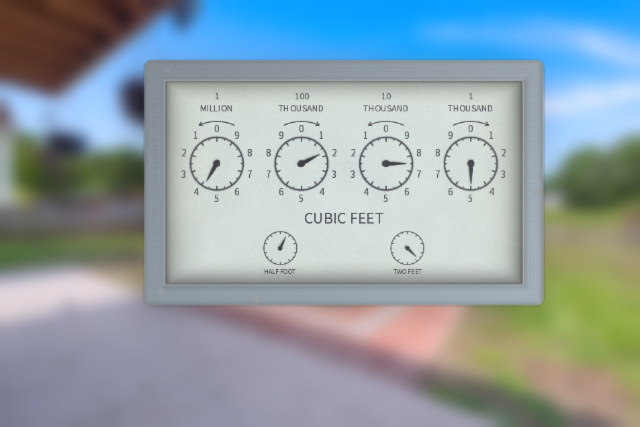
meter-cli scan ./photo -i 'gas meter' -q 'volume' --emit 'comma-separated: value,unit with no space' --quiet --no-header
417500,ft³
